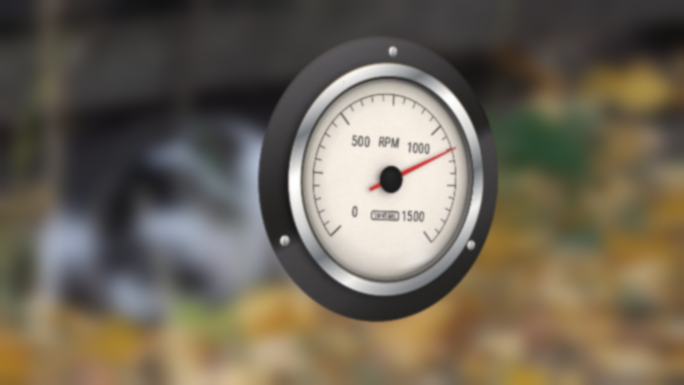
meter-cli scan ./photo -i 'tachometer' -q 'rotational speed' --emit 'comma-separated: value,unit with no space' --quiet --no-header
1100,rpm
